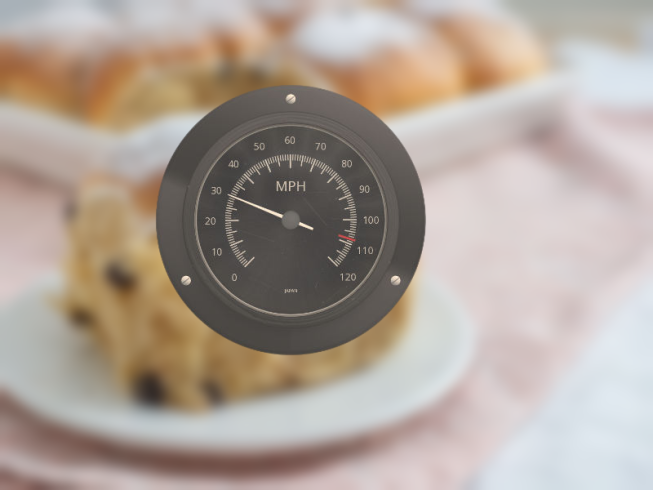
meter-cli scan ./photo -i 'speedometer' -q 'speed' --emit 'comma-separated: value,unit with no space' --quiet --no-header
30,mph
